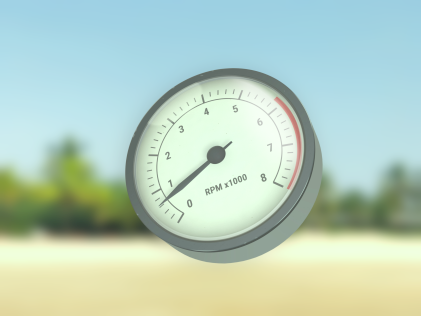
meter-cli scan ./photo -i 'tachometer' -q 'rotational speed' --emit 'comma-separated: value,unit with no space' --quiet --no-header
600,rpm
